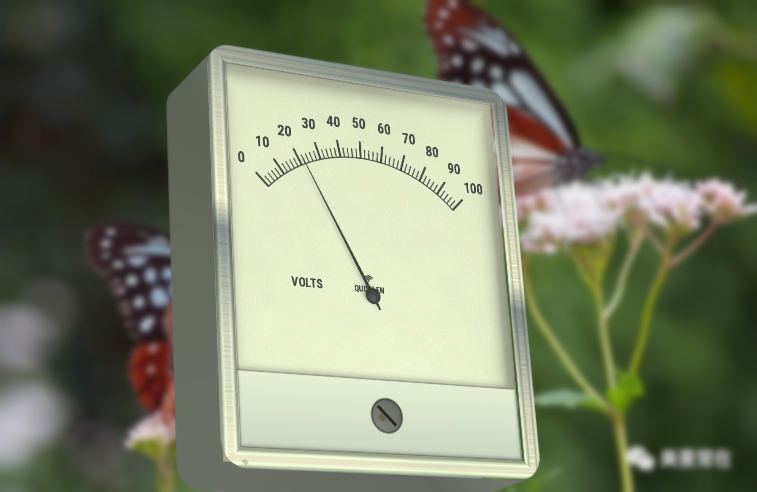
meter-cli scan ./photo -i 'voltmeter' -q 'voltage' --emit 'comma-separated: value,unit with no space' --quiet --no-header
20,V
